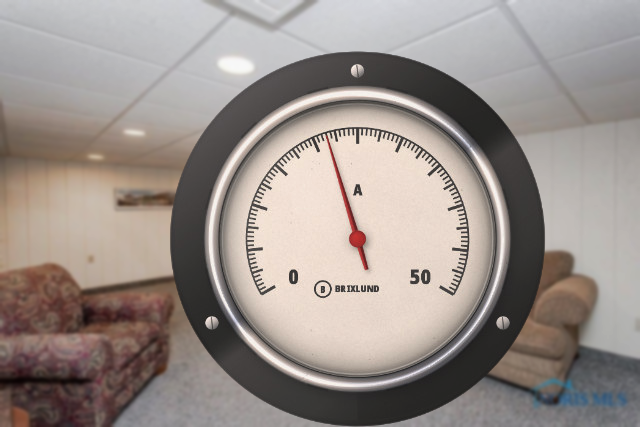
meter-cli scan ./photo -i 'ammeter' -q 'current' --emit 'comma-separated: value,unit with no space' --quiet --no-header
21.5,A
